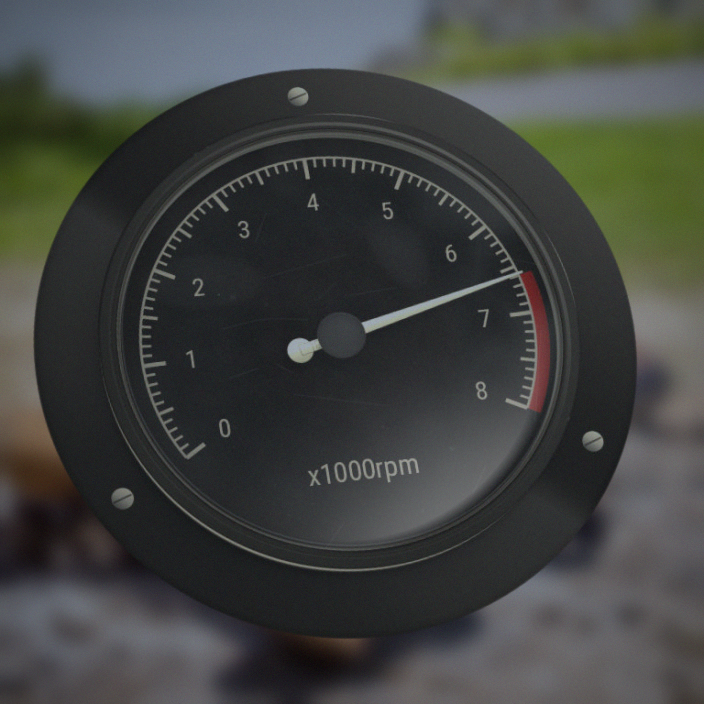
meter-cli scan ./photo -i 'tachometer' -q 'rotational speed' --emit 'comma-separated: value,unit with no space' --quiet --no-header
6600,rpm
